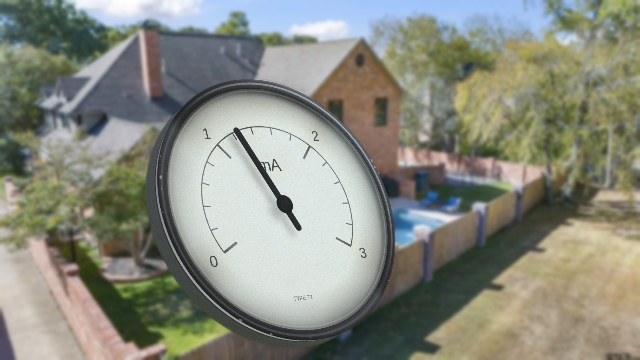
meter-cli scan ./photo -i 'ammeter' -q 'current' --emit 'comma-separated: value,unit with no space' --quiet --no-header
1.2,mA
